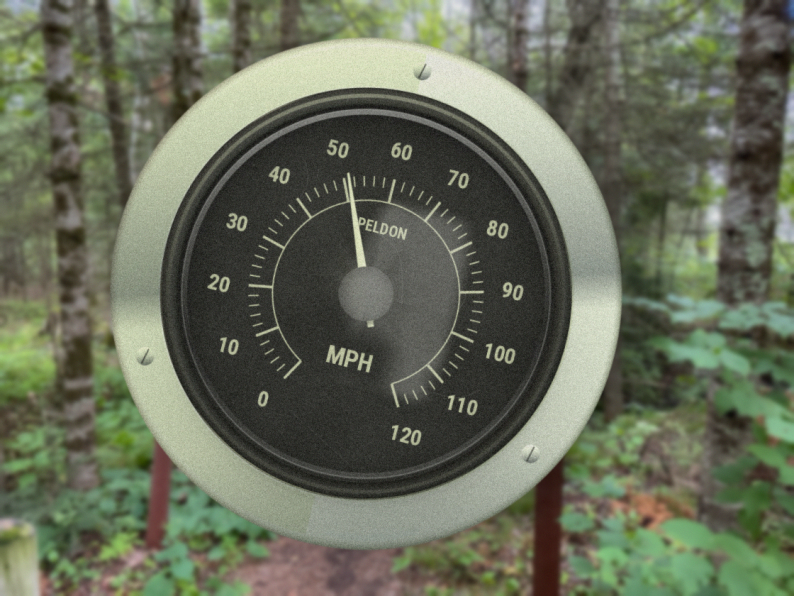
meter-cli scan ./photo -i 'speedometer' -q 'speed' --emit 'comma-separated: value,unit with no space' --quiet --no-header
51,mph
